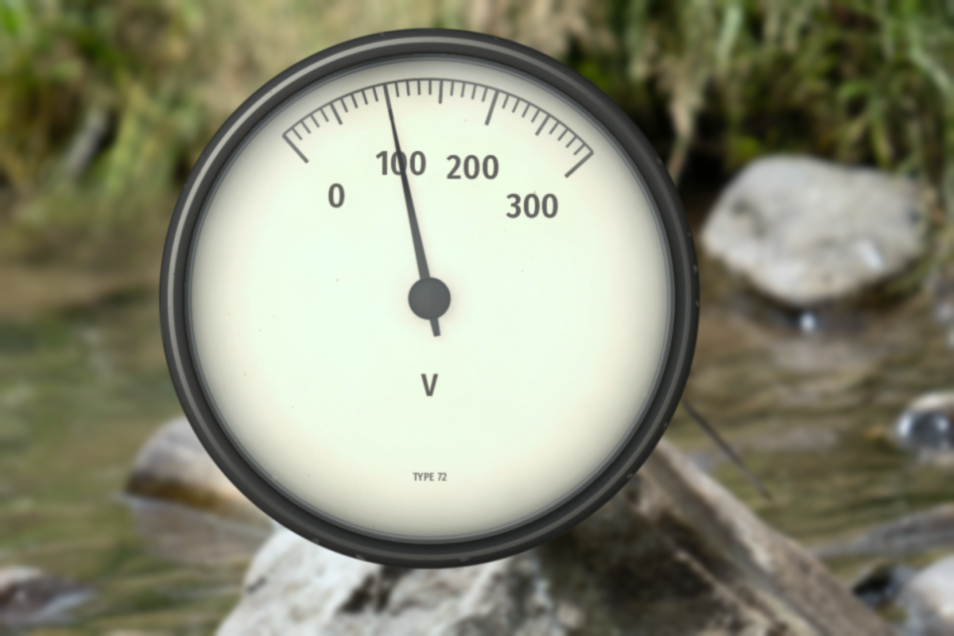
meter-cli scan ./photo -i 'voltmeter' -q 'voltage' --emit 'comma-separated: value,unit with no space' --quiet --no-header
100,V
